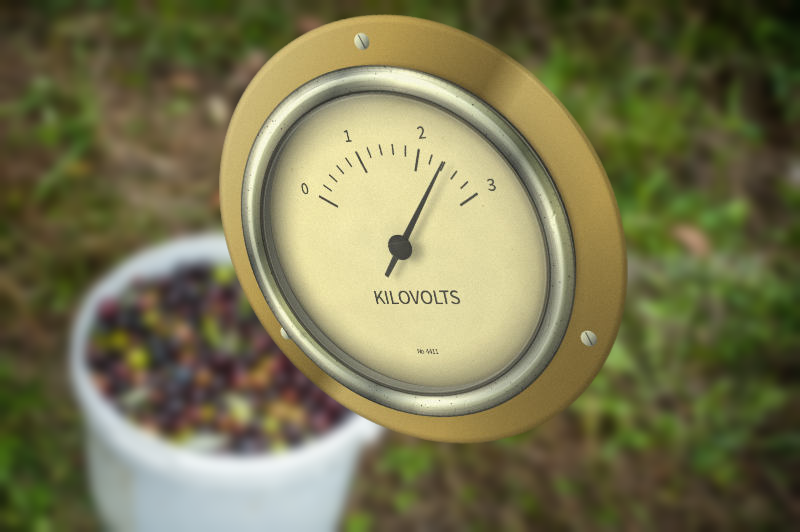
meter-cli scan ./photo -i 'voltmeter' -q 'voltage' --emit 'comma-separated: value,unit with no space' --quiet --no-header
2.4,kV
